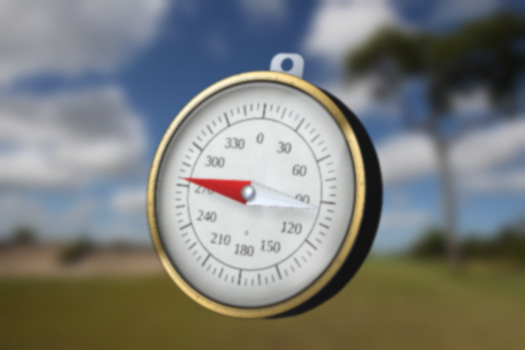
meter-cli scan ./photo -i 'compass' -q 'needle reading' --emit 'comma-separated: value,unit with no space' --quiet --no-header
275,°
